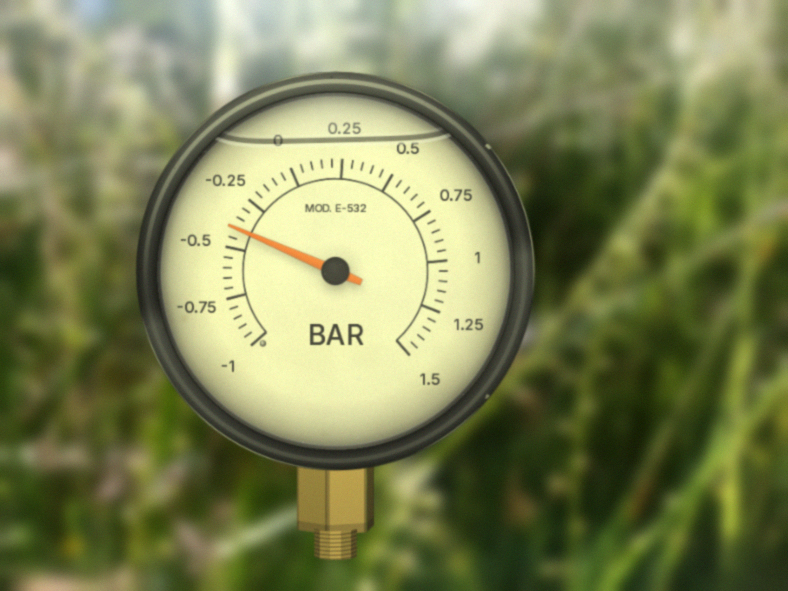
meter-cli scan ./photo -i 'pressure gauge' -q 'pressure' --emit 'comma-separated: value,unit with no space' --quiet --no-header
-0.4,bar
